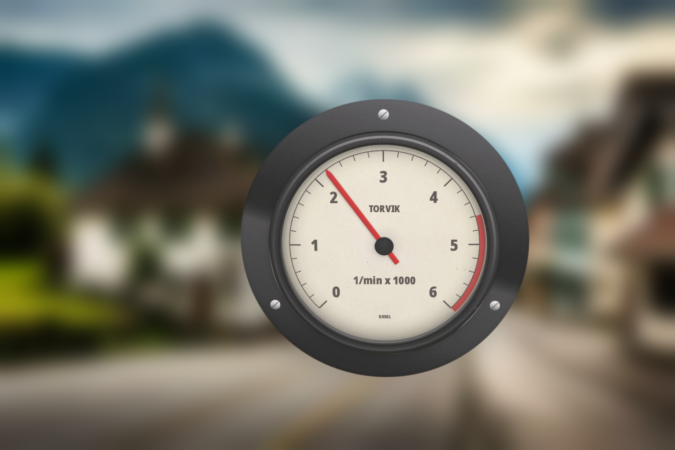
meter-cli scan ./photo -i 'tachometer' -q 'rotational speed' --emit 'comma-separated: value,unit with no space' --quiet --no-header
2200,rpm
